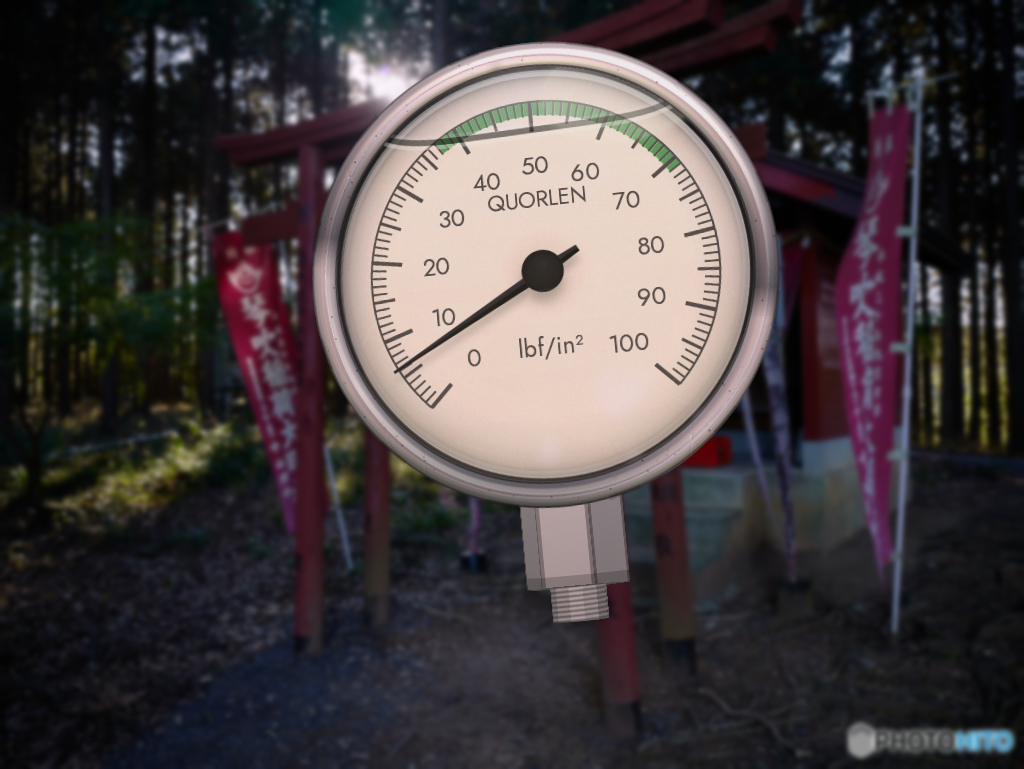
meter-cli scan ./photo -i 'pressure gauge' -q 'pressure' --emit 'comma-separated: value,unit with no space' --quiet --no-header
6,psi
